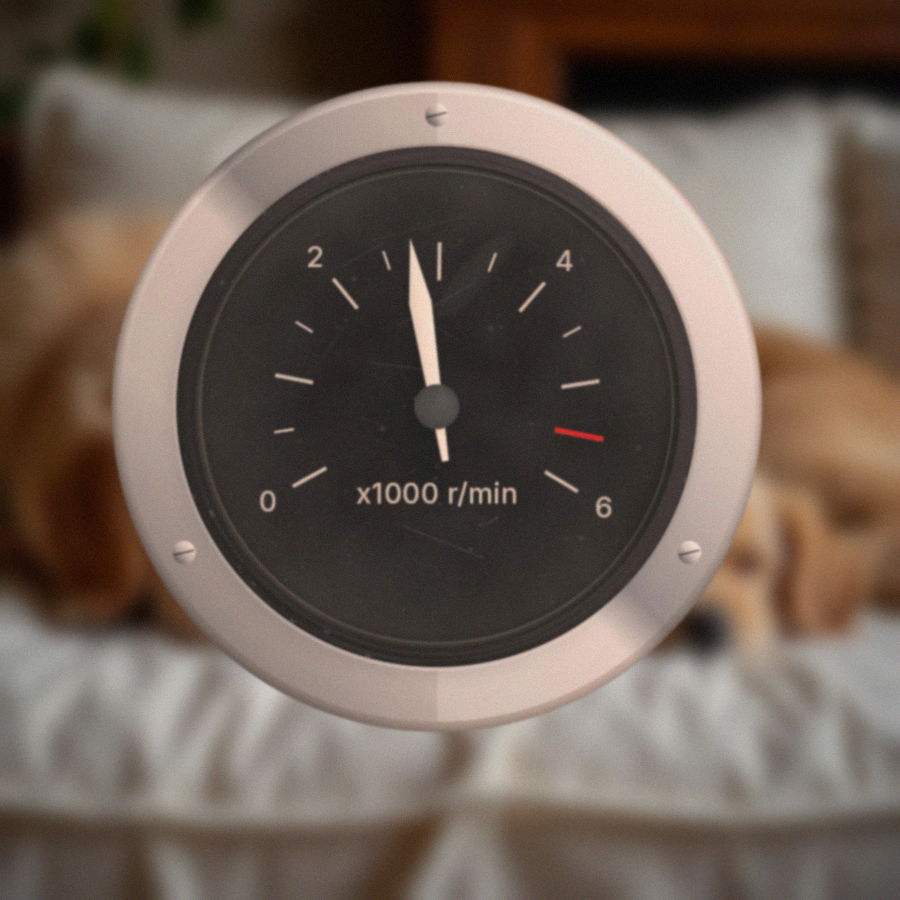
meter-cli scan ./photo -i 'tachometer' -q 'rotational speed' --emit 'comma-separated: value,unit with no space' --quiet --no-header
2750,rpm
